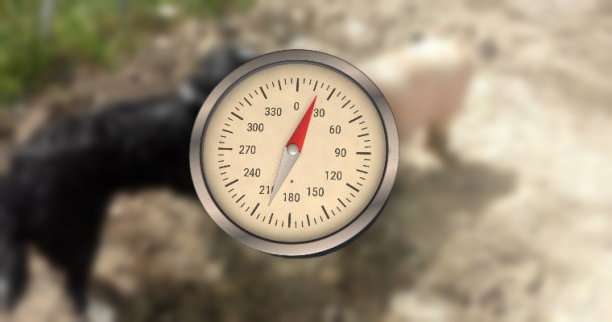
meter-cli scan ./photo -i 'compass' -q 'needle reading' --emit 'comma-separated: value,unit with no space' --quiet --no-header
20,°
